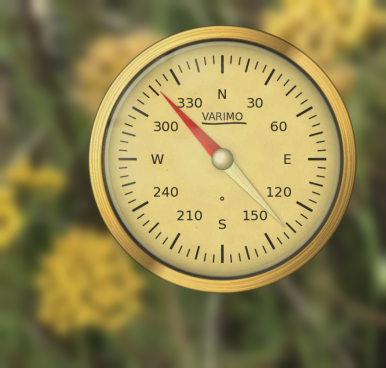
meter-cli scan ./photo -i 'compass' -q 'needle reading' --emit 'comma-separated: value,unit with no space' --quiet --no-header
317.5,°
